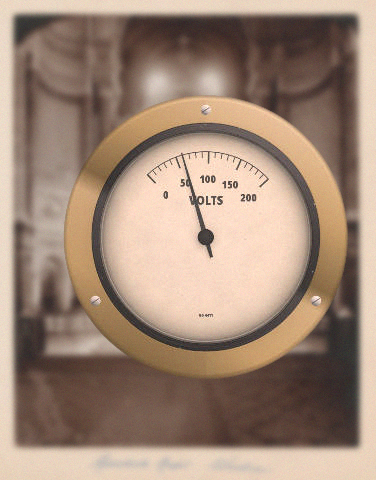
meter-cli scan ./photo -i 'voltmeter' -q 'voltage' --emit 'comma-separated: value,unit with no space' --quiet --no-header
60,V
